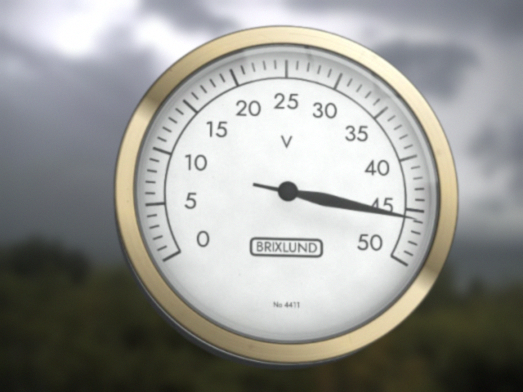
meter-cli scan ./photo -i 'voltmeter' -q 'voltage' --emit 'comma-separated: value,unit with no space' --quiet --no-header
46,V
